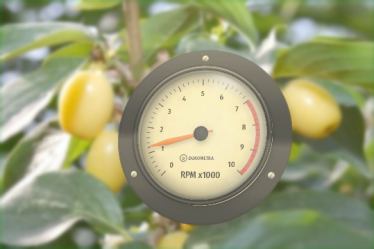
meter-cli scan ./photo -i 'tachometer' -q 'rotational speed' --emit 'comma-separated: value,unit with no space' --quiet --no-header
1200,rpm
